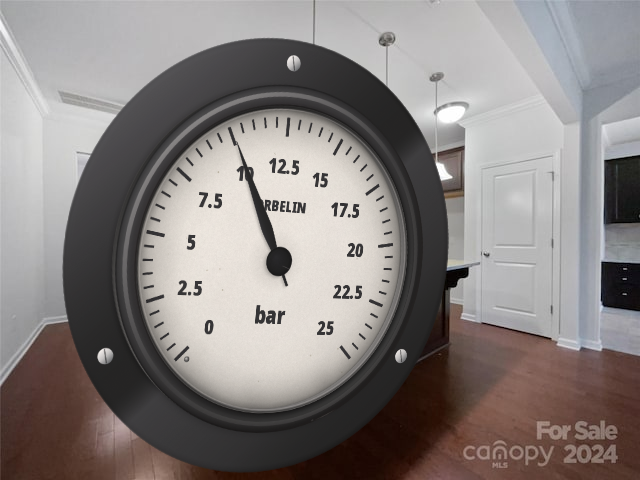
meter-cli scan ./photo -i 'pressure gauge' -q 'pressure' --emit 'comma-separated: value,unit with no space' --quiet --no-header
10,bar
